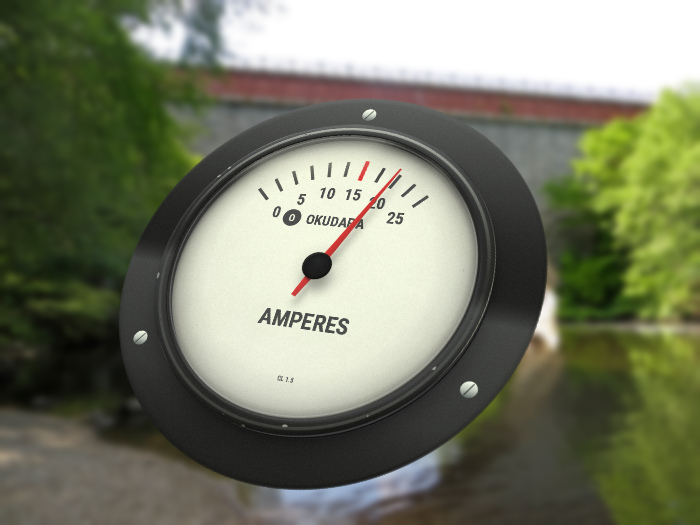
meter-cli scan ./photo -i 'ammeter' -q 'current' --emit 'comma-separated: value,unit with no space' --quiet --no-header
20,A
